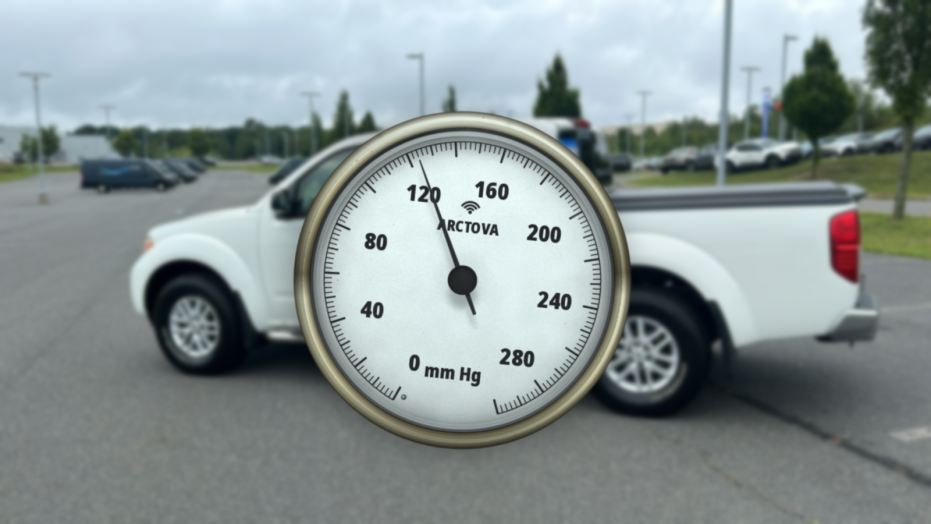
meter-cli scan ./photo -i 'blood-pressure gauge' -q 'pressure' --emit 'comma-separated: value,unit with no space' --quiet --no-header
124,mmHg
